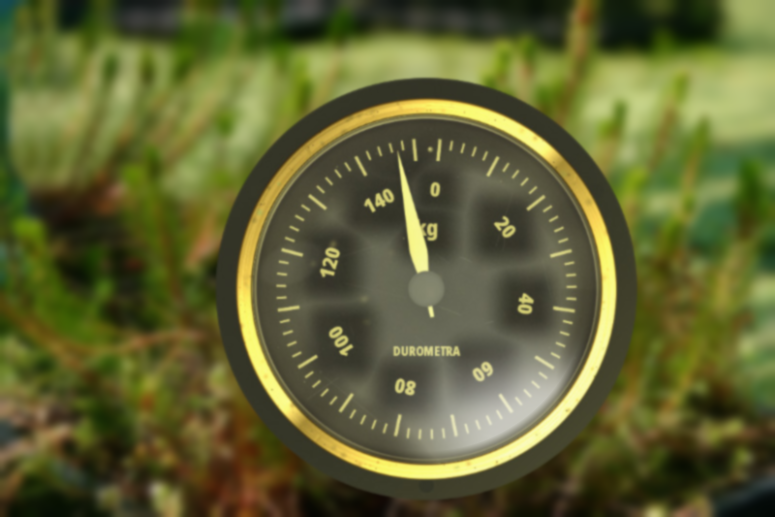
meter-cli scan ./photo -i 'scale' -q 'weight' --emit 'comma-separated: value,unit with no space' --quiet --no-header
147,kg
